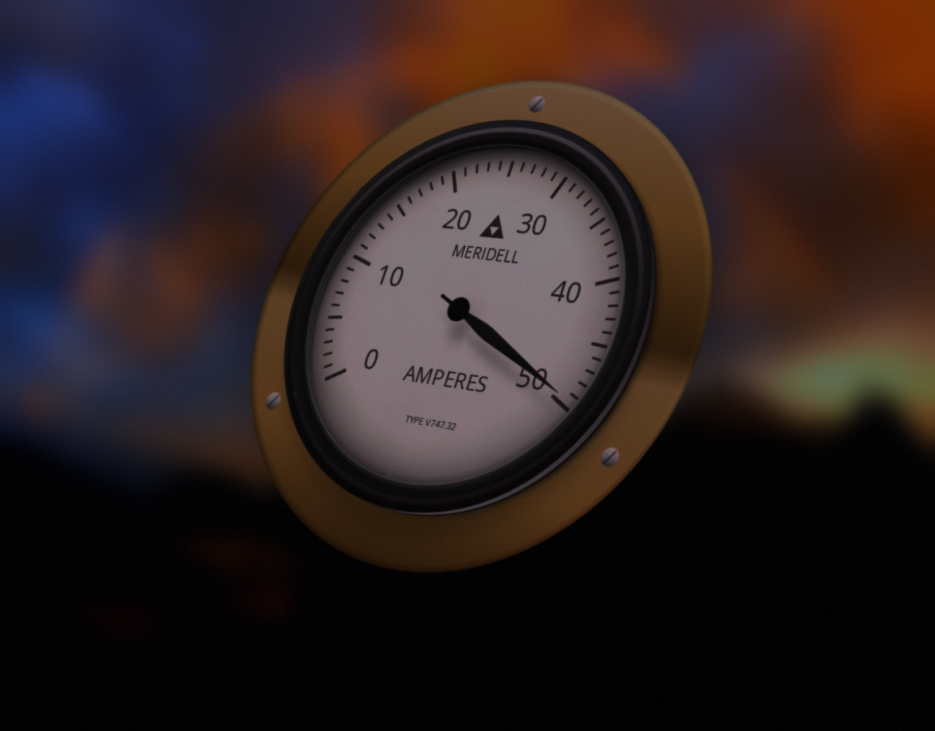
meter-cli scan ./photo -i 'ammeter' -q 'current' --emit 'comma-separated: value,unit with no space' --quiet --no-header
49.5,A
